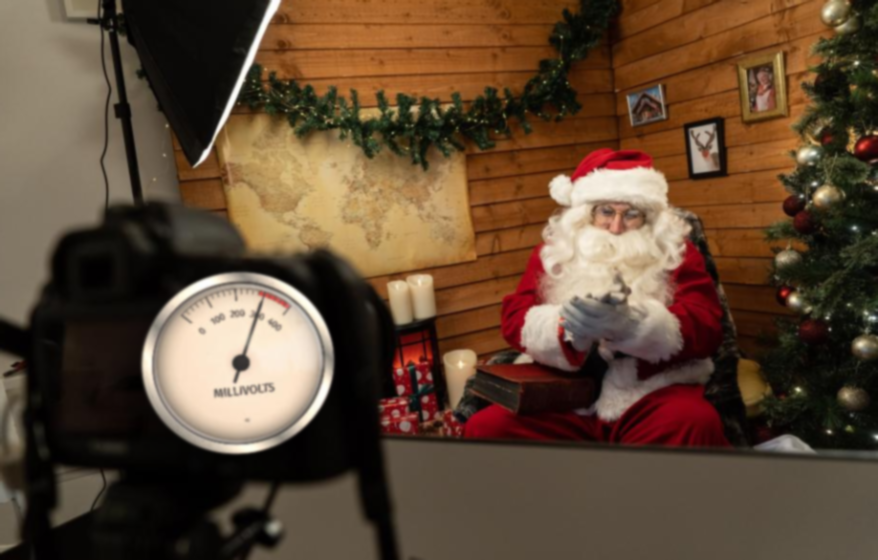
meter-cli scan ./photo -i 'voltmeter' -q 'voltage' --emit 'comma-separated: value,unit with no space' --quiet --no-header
300,mV
